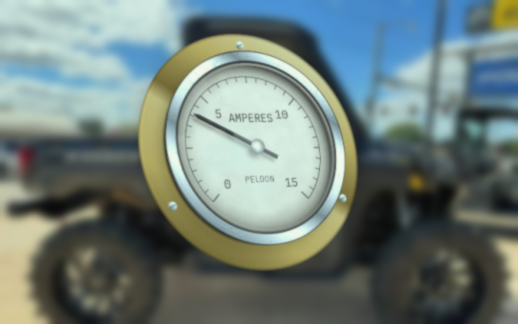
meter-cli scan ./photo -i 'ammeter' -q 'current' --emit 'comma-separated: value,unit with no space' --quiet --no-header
4,A
